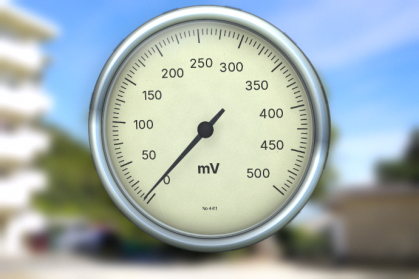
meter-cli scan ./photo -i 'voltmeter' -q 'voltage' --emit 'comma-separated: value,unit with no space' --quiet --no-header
5,mV
